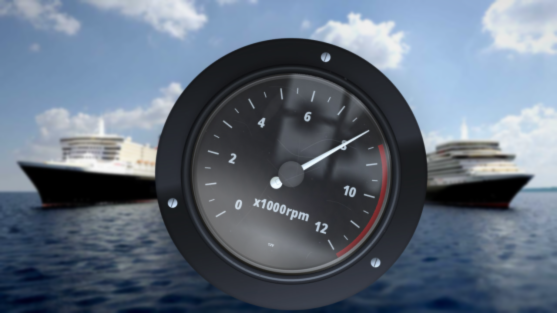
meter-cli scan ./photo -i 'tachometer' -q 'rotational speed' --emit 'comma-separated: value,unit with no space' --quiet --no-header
8000,rpm
